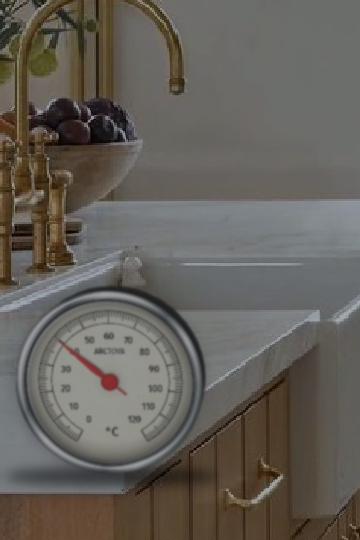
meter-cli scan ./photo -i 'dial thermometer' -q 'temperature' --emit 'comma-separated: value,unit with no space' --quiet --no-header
40,°C
